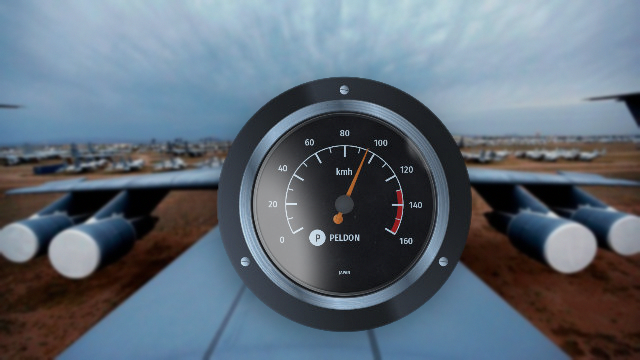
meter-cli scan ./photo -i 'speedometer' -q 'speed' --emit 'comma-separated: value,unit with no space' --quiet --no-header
95,km/h
